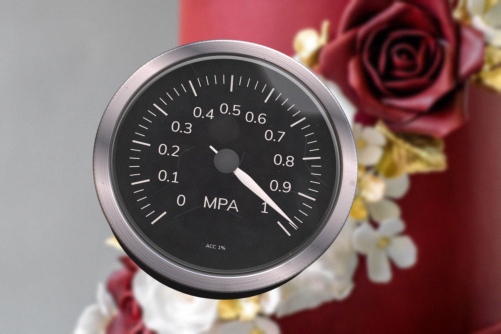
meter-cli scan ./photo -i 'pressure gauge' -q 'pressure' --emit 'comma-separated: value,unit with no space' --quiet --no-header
0.98,MPa
